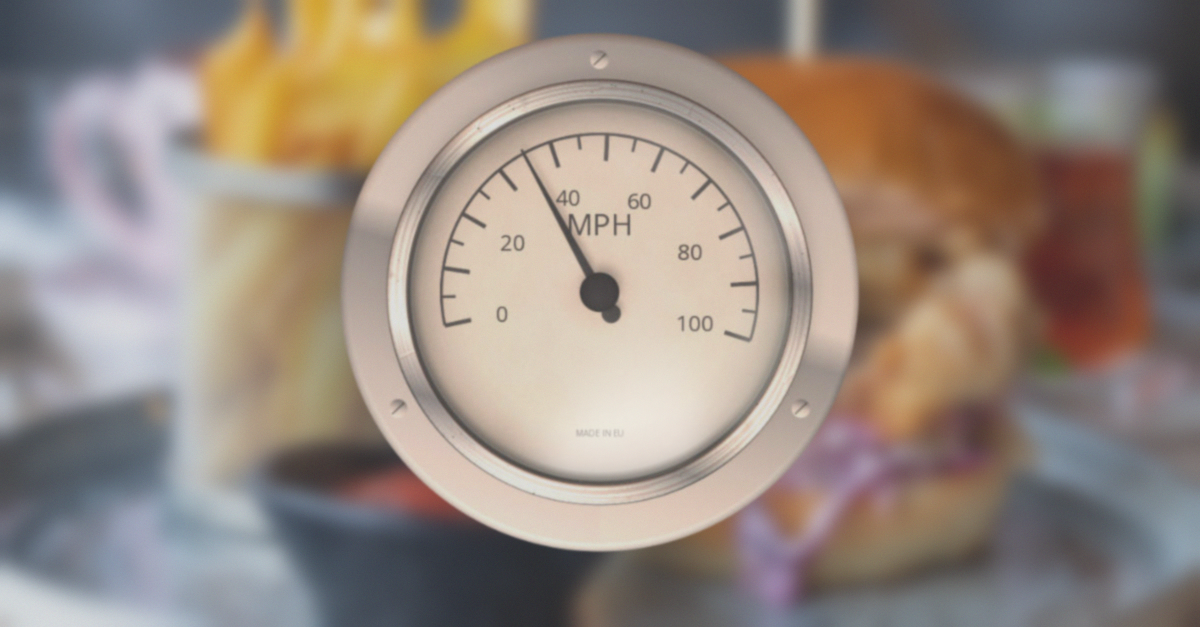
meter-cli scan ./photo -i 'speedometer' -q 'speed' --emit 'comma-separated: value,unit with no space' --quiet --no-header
35,mph
